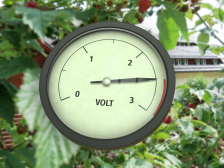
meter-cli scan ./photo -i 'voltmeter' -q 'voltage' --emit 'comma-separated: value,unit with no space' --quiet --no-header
2.5,V
